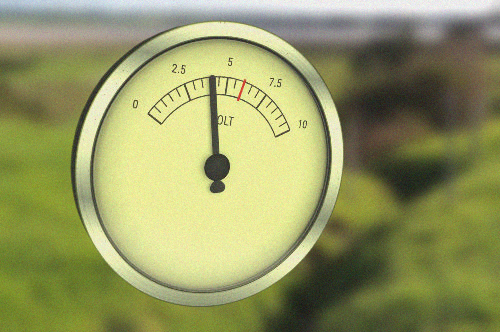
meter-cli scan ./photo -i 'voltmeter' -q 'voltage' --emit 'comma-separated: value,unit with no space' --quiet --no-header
4,V
